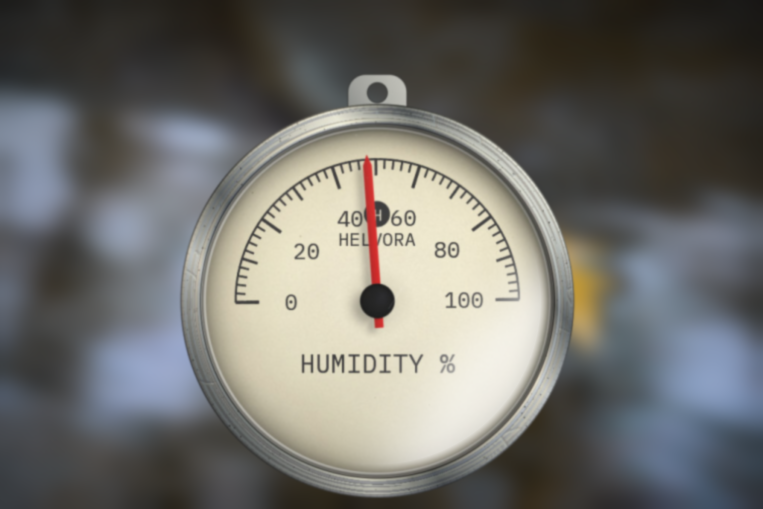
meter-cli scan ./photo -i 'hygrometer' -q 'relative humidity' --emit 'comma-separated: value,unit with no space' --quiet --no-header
48,%
